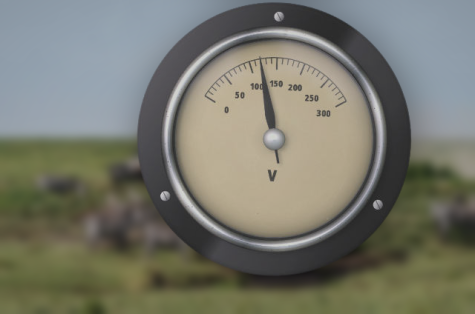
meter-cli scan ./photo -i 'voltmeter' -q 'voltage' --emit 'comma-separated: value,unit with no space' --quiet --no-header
120,V
